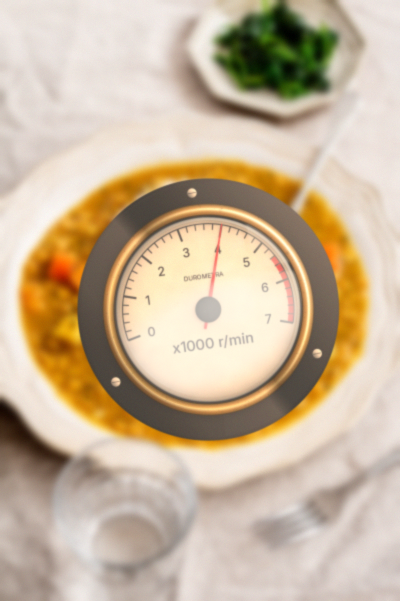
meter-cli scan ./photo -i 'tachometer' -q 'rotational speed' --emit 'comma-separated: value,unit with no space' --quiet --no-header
4000,rpm
